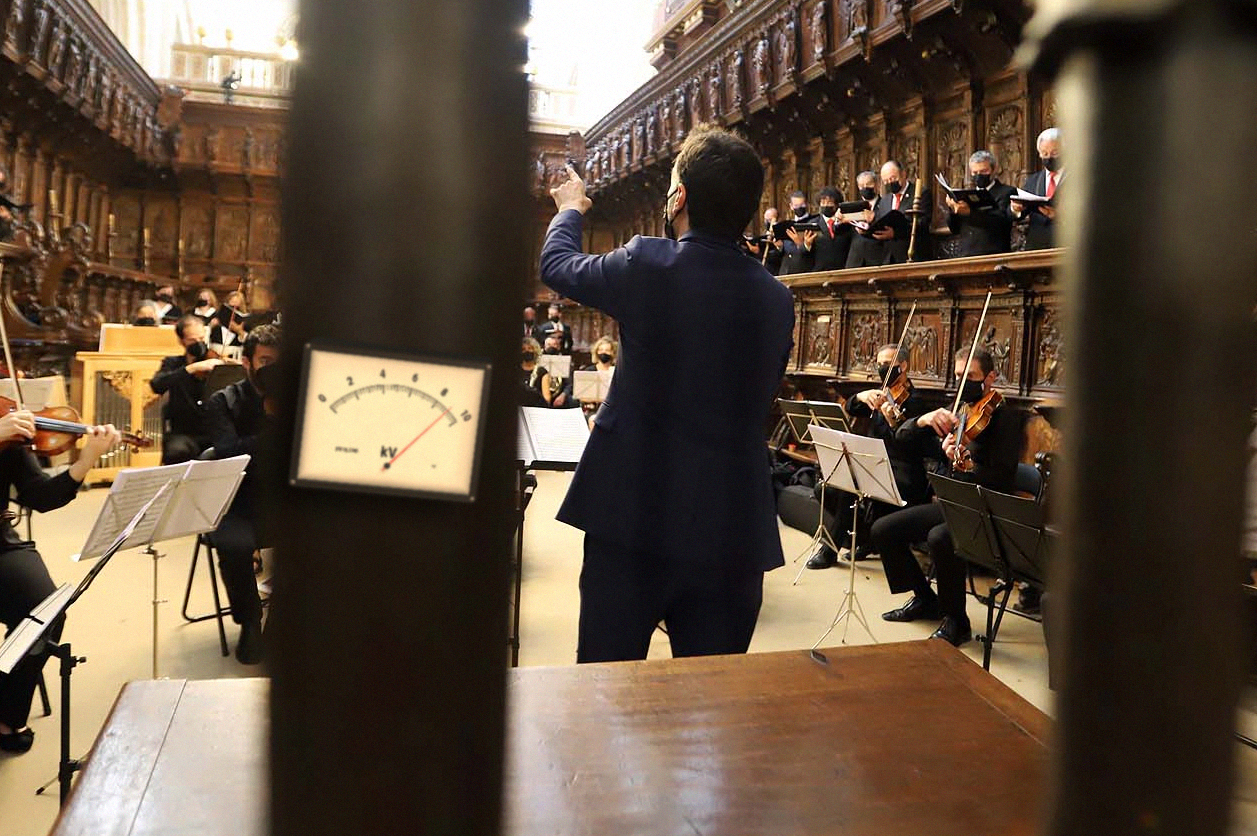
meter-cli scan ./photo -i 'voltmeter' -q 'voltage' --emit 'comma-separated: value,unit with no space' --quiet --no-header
9,kV
